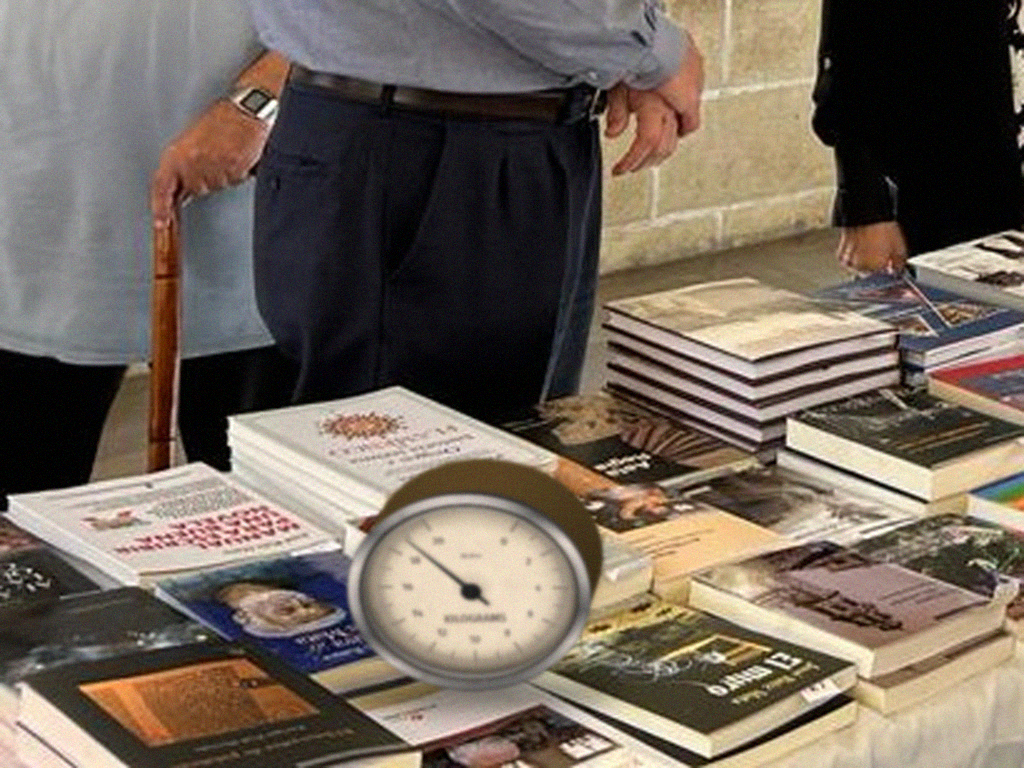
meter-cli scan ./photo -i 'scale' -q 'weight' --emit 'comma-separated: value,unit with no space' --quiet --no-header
19,kg
